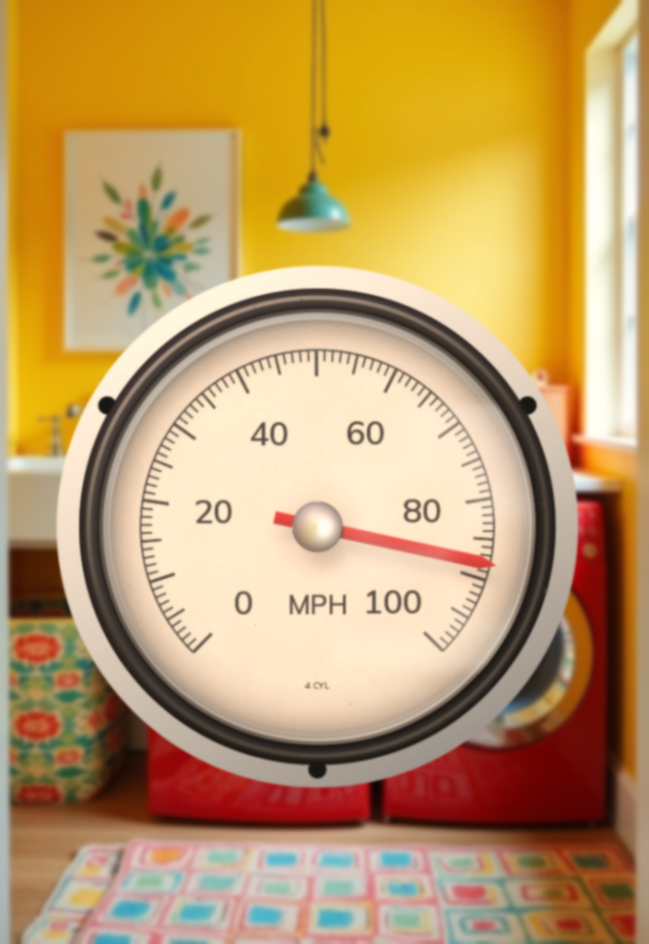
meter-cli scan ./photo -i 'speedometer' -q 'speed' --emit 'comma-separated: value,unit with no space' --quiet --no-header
88,mph
